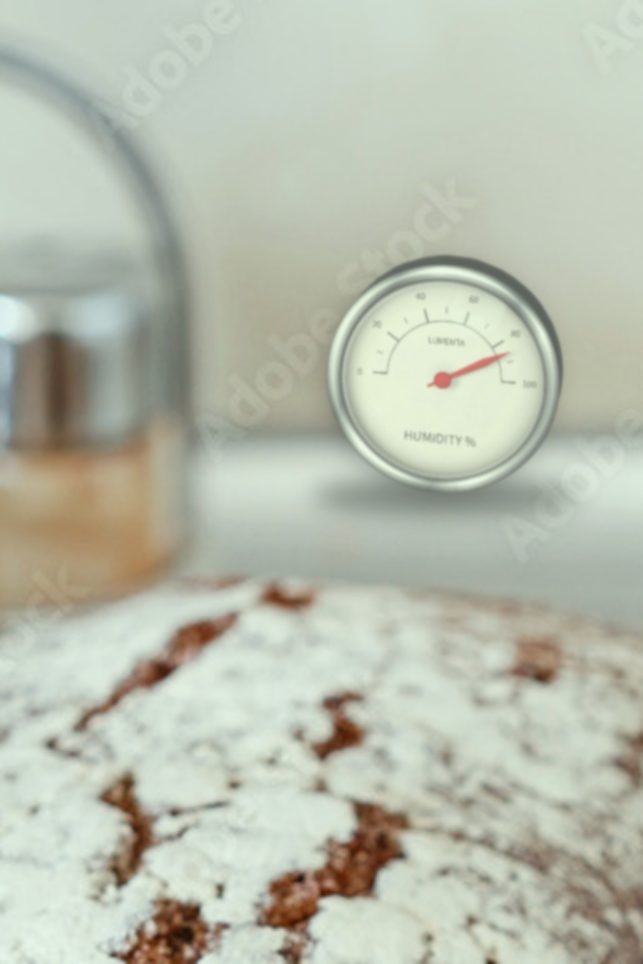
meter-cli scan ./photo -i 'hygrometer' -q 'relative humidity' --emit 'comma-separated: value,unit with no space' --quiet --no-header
85,%
